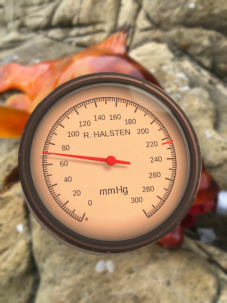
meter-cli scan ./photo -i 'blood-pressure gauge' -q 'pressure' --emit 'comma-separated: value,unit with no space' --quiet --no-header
70,mmHg
